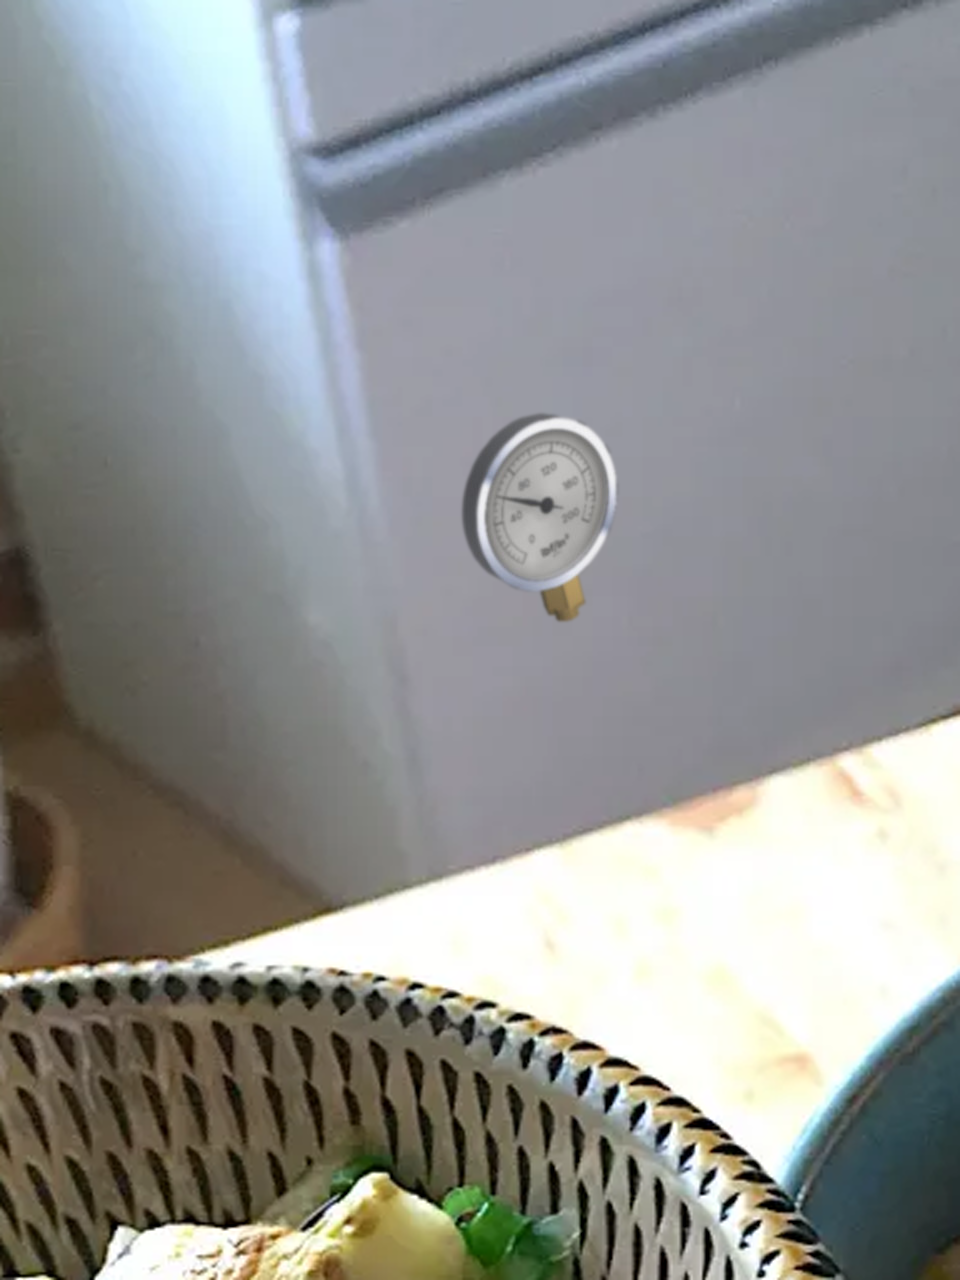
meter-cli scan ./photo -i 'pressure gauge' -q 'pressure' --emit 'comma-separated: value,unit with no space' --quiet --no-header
60,psi
